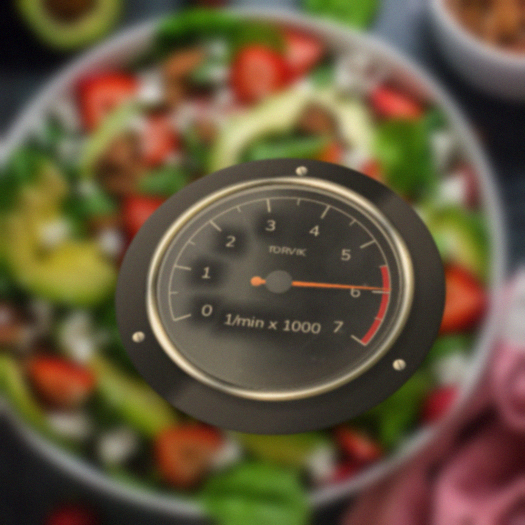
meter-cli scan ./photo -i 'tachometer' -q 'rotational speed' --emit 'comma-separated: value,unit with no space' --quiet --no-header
6000,rpm
